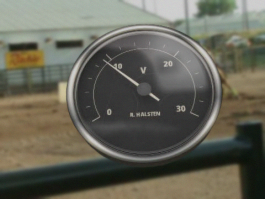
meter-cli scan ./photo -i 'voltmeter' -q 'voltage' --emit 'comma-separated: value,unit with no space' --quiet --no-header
9,V
